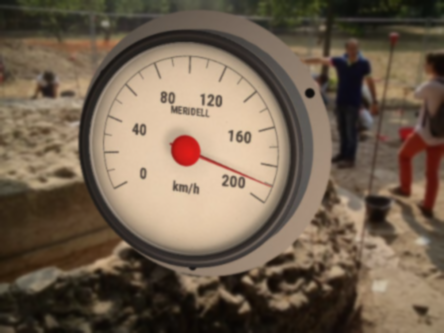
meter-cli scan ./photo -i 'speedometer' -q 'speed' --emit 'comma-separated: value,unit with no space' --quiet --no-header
190,km/h
